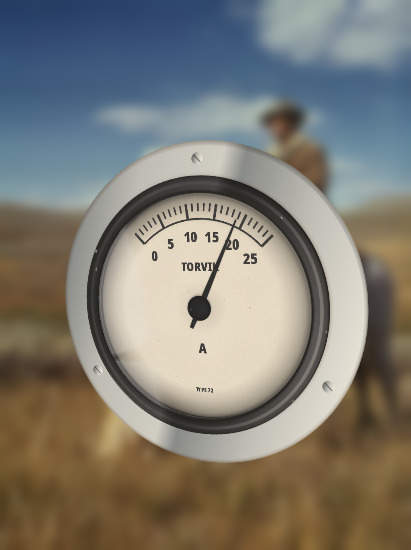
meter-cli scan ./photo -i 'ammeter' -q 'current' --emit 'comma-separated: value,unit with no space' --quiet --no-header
19,A
